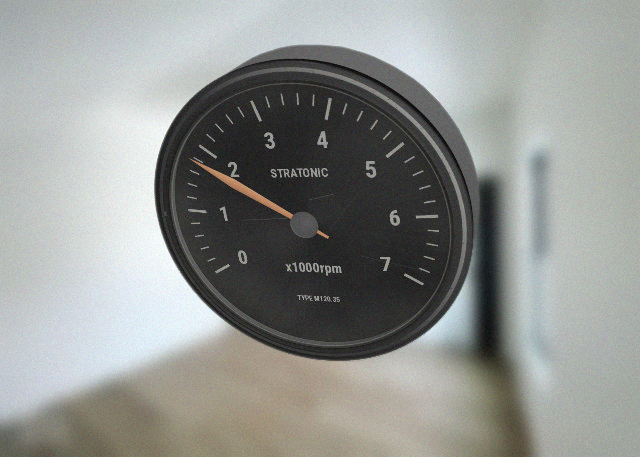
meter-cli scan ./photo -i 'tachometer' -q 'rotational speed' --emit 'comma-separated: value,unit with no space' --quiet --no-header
1800,rpm
